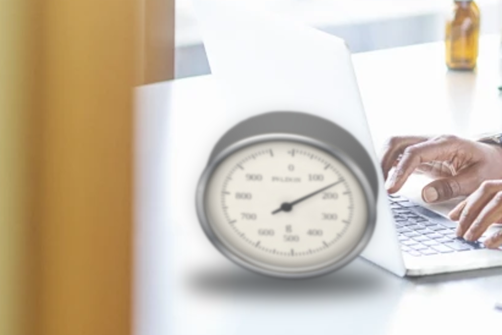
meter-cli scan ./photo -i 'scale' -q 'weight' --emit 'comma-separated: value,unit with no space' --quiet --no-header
150,g
